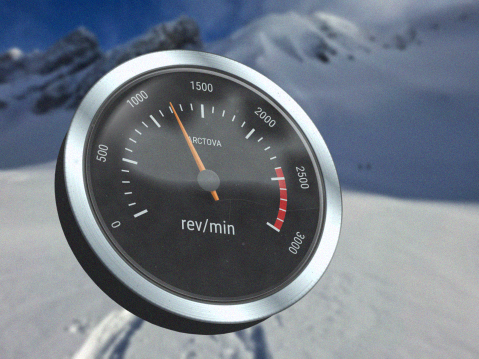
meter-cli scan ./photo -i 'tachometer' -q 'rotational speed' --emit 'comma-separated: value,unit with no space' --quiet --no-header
1200,rpm
